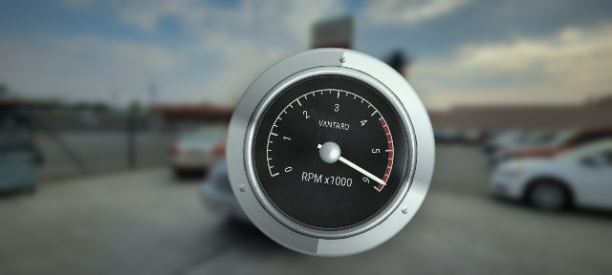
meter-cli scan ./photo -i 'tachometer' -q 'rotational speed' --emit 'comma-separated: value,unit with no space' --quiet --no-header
5800,rpm
